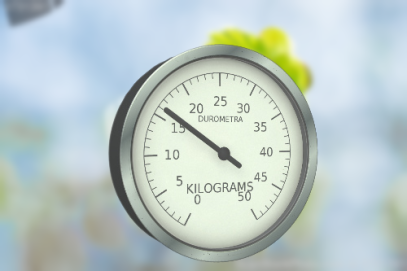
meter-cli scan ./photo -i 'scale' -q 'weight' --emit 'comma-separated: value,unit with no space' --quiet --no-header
16,kg
